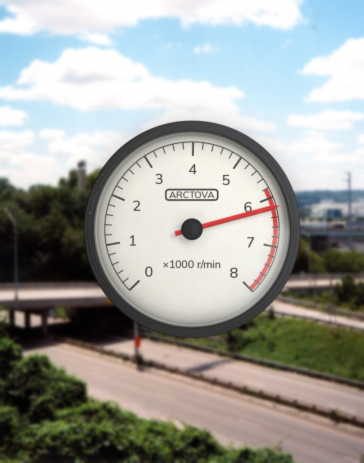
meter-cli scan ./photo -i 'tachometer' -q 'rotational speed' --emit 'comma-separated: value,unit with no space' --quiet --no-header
6200,rpm
